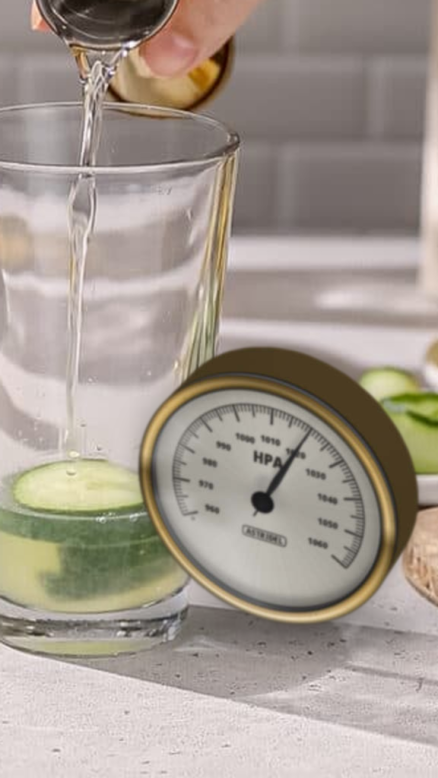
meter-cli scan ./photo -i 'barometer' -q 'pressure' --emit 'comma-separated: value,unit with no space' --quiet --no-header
1020,hPa
